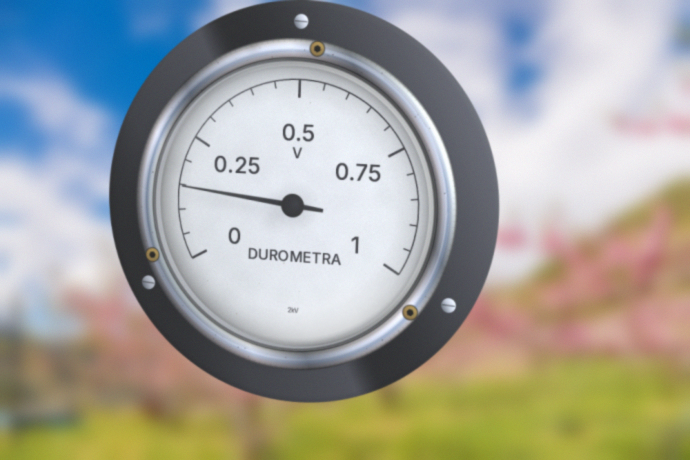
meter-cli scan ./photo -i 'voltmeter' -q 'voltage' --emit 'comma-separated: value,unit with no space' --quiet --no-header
0.15,V
